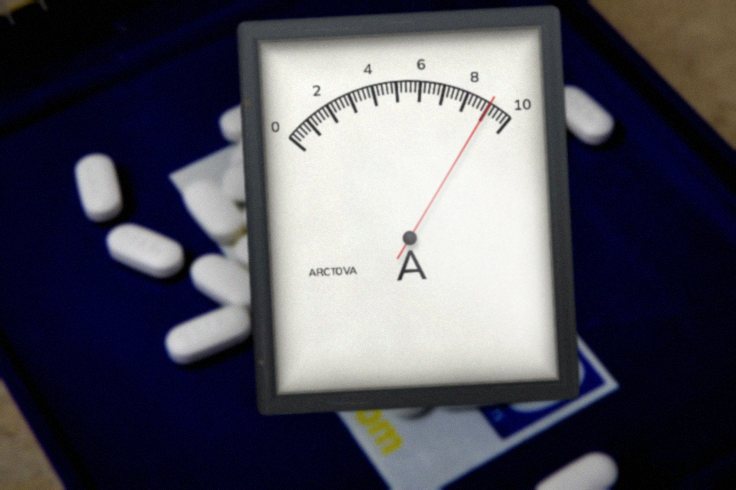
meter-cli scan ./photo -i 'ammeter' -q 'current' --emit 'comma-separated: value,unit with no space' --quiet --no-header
9,A
